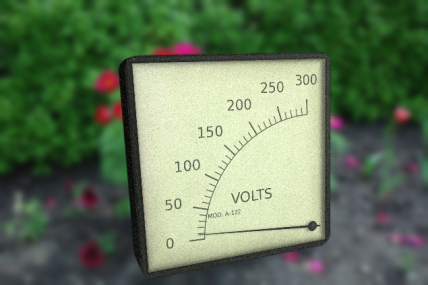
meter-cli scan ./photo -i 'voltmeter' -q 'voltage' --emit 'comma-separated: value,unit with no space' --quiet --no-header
10,V
